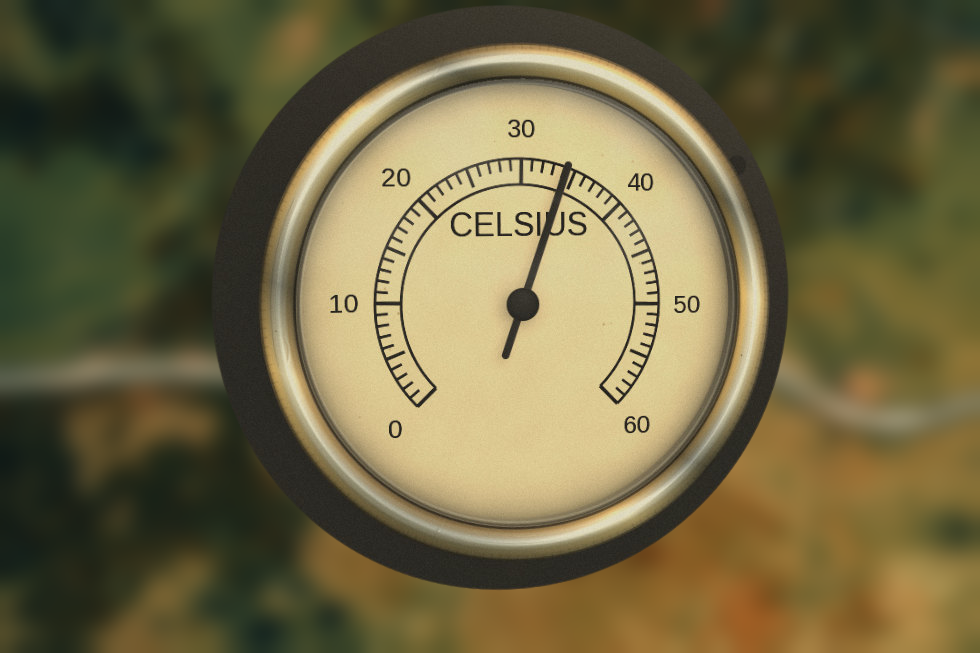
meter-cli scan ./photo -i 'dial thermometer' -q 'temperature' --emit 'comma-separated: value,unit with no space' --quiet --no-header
34,°C
